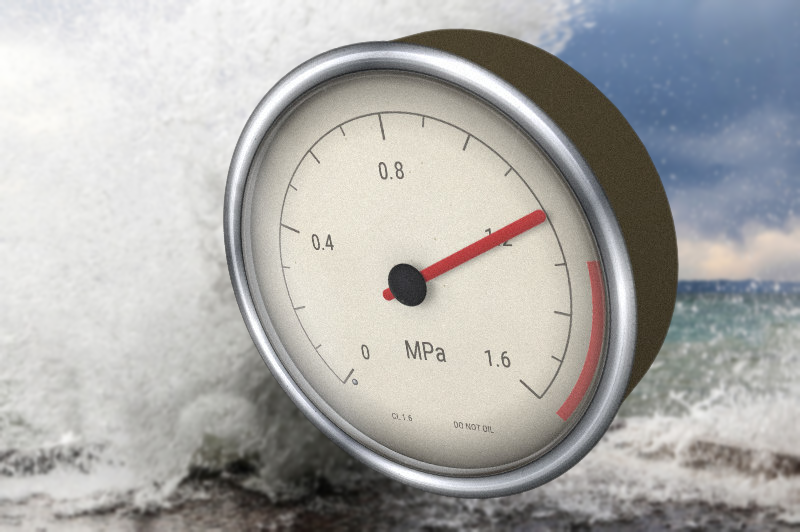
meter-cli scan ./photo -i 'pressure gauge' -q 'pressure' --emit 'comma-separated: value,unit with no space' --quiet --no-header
1.2,MPa
